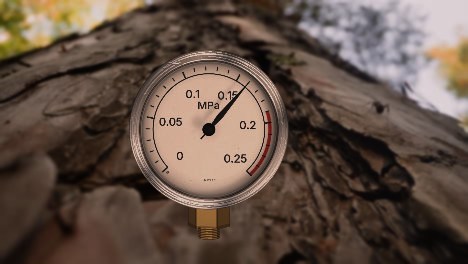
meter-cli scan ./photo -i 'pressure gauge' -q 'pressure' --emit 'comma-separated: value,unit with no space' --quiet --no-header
0.16,MPa
